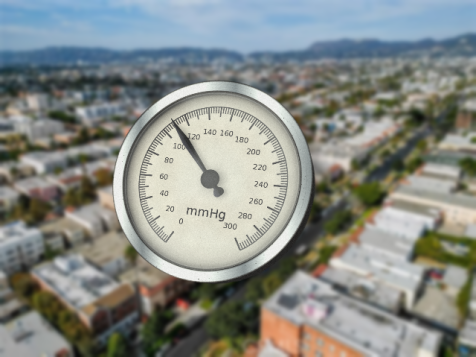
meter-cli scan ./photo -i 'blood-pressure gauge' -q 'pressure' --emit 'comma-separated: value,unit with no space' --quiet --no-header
110,mmHg
